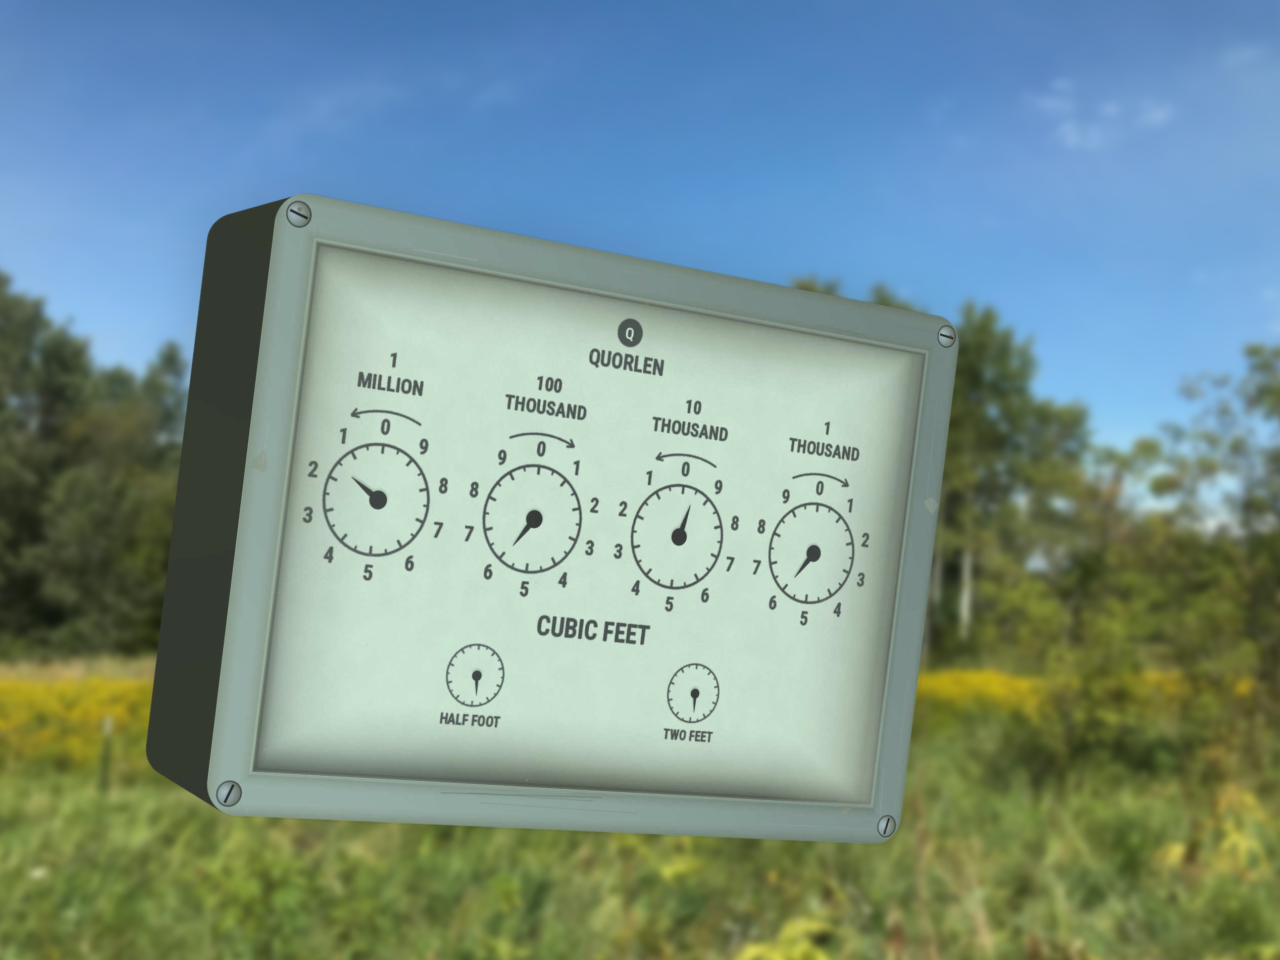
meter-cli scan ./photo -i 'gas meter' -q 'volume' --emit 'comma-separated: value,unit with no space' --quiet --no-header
159600,ft³
